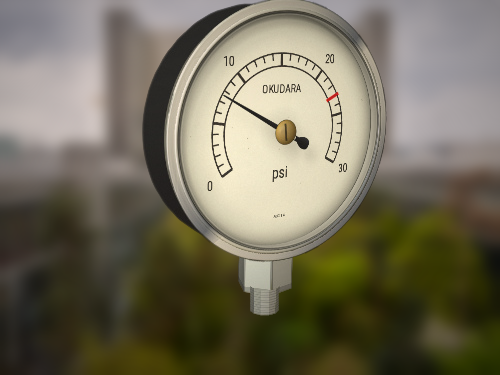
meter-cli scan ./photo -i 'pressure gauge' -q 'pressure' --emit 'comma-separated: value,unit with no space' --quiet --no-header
7.5,psi
